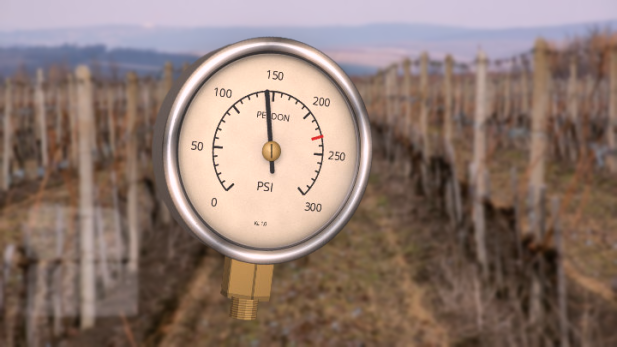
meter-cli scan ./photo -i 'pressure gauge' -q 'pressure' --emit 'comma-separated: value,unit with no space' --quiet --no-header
140,psi
